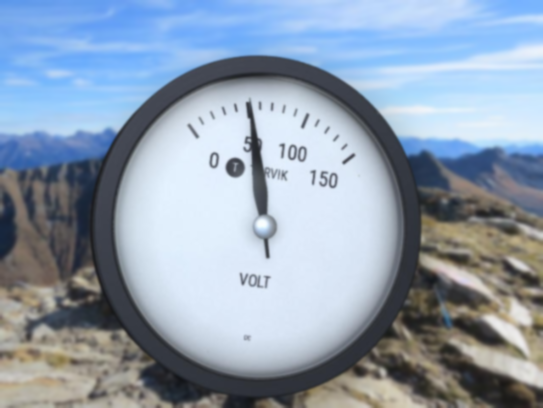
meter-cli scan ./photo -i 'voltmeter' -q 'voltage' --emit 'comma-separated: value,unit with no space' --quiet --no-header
50,V
